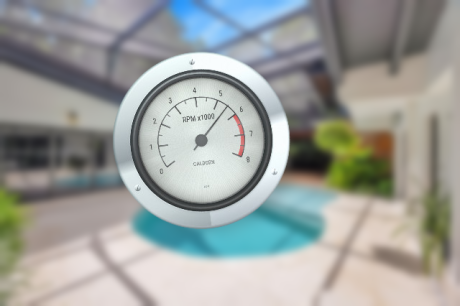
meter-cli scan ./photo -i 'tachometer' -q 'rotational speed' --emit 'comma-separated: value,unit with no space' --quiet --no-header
5500,rpm
